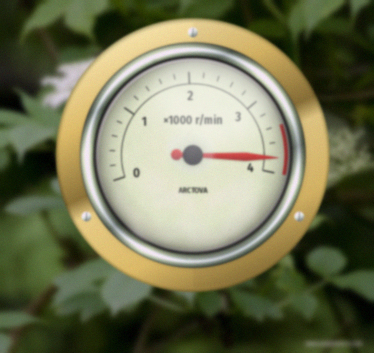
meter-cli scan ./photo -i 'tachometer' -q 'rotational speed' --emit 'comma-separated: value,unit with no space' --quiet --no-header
3800,rpm
